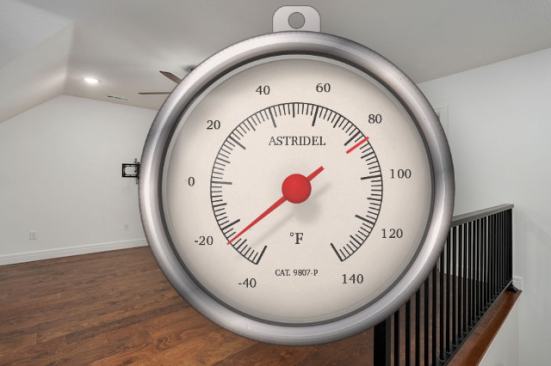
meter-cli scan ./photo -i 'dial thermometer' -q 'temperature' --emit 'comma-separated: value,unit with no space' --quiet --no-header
-26,°F
